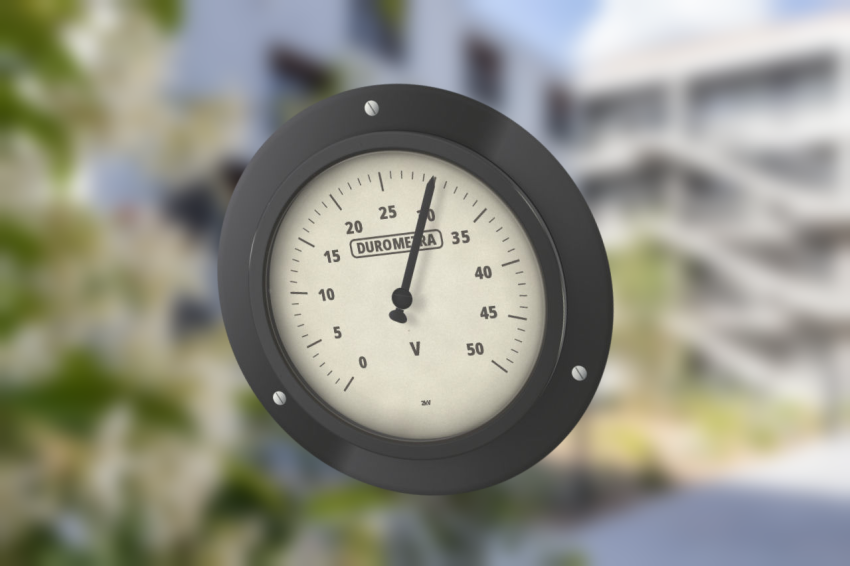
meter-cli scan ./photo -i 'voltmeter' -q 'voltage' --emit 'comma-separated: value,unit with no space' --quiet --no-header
30,V
